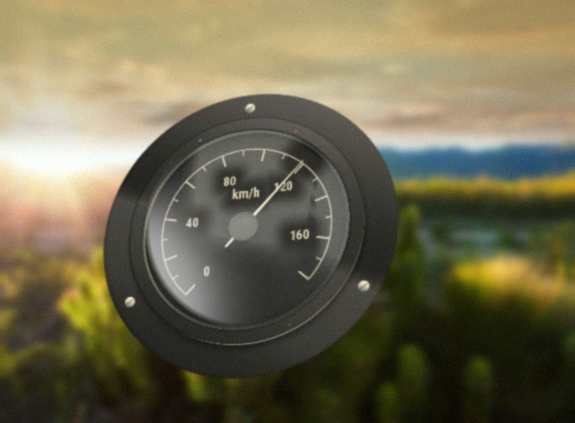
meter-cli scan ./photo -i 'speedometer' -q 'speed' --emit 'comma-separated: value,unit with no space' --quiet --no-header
120,km/h
